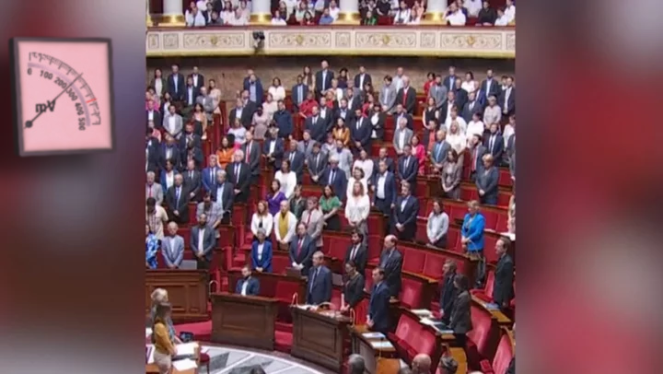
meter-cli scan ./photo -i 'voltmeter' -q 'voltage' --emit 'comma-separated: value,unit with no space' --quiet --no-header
250,mV
